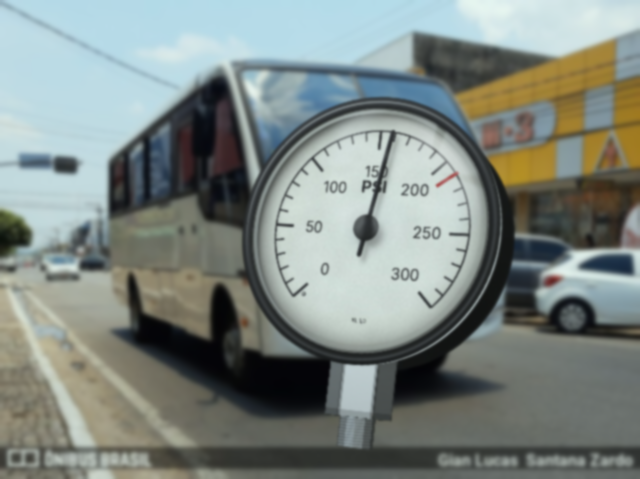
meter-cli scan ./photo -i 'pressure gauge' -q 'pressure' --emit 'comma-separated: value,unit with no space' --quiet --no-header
160,psi
